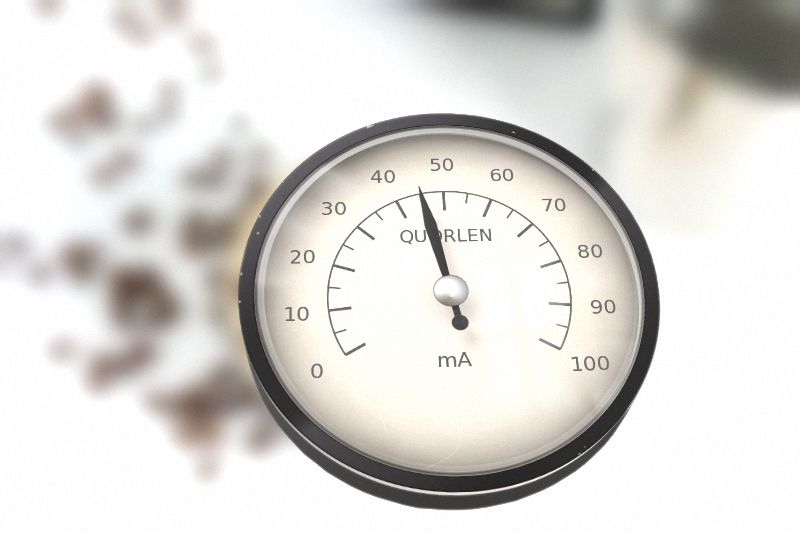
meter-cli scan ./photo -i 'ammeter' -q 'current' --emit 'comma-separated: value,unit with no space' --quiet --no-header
45,mA
